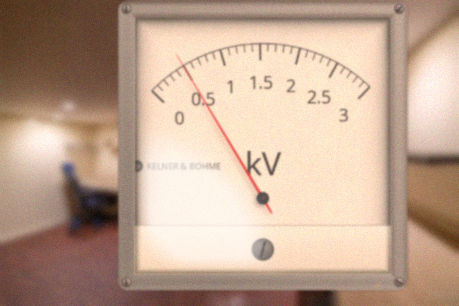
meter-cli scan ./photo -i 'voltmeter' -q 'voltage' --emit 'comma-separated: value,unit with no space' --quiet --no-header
0.5,kV
